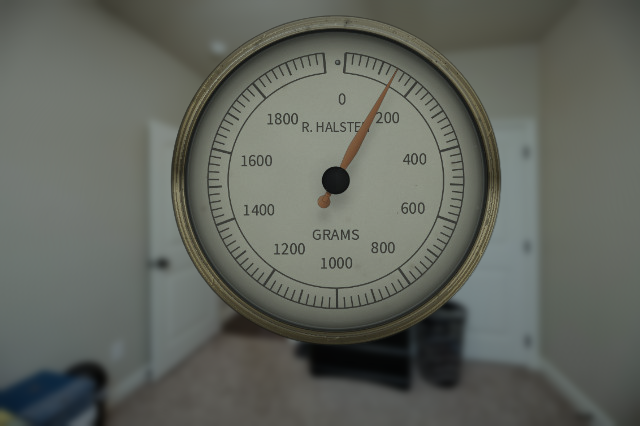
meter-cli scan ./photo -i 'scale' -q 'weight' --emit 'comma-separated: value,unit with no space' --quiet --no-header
140,g
